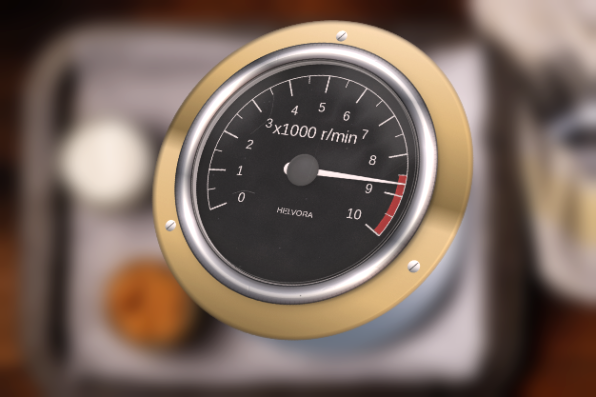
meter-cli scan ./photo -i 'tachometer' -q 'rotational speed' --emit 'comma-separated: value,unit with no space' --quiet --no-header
8750,rpm
